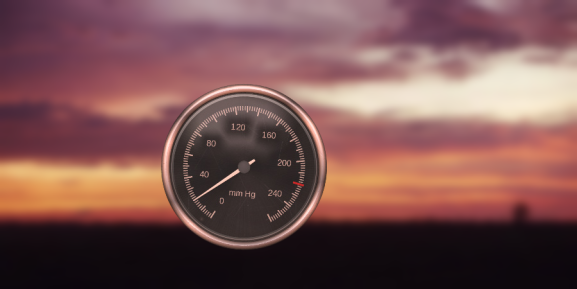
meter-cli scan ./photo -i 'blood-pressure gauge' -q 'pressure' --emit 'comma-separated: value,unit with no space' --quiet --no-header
20,mmHg
